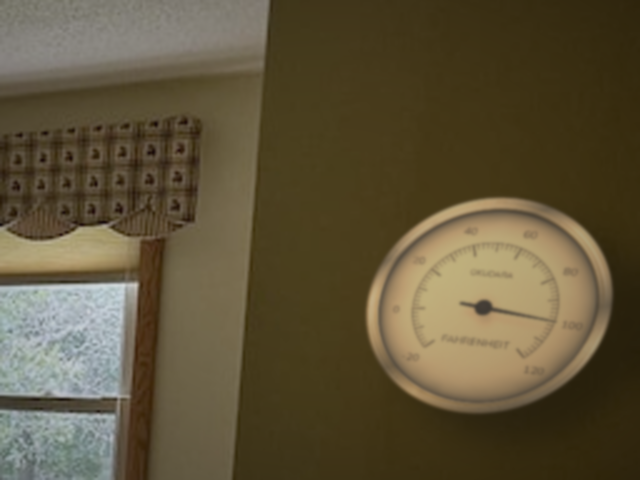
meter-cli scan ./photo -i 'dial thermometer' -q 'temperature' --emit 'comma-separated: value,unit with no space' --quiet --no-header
100,°F
